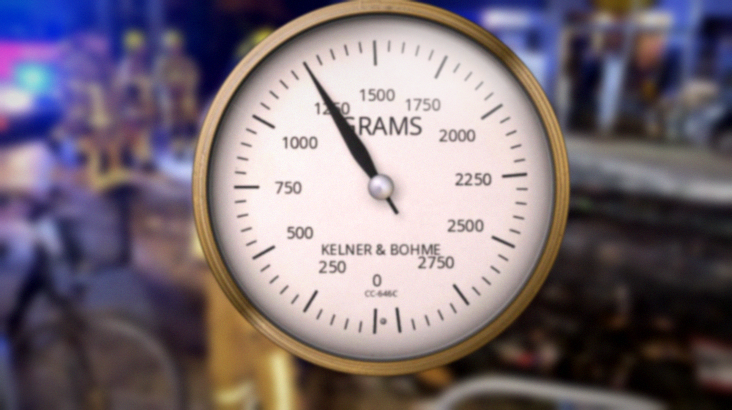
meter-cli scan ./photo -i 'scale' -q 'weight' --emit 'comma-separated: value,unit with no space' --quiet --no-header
1250,g
